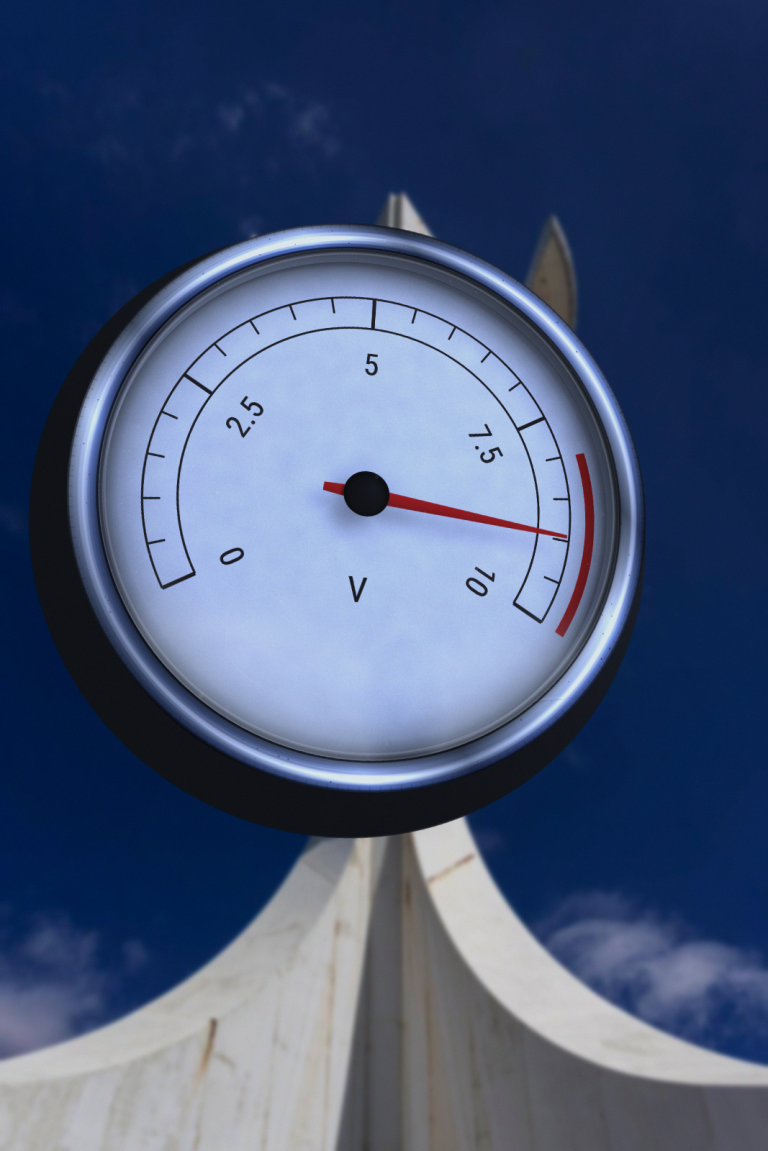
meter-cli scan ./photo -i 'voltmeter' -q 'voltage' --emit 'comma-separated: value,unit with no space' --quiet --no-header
9,V
